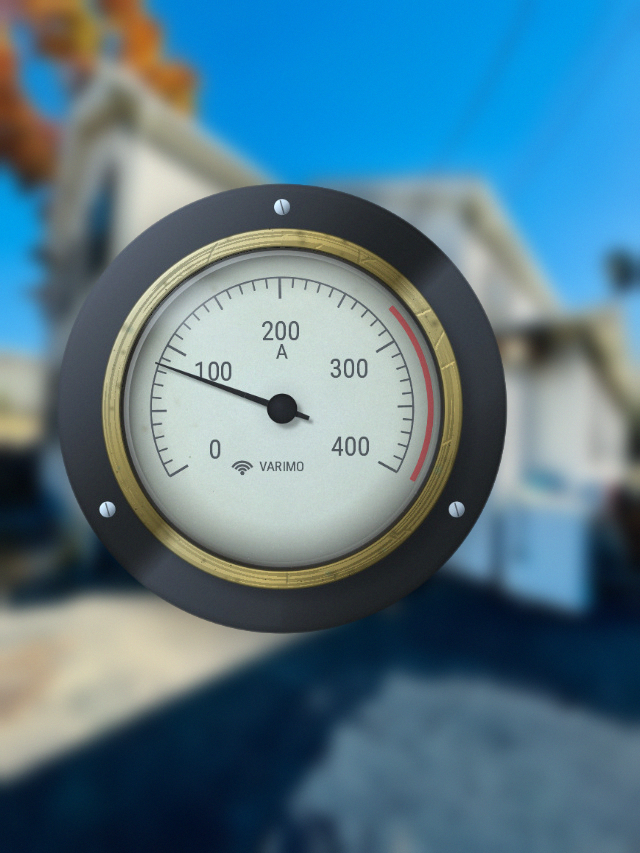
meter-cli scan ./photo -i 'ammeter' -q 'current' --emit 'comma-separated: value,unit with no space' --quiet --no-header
85,A
